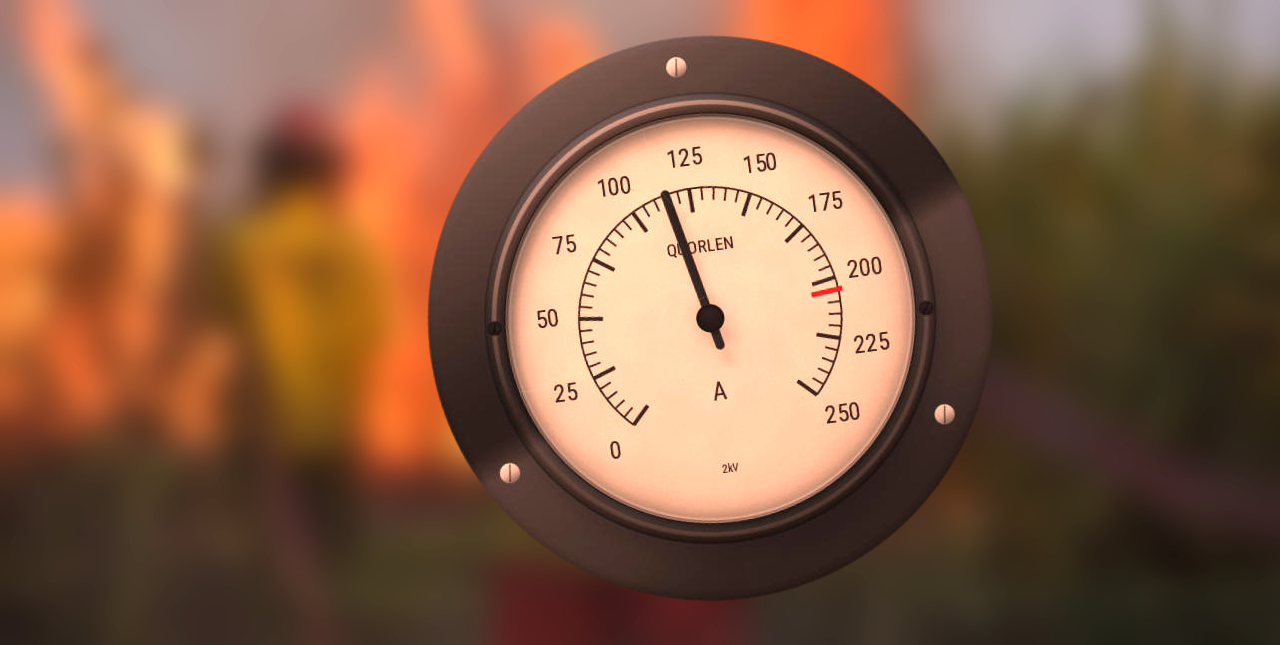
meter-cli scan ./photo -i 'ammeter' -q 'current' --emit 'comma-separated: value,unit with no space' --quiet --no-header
115,A
